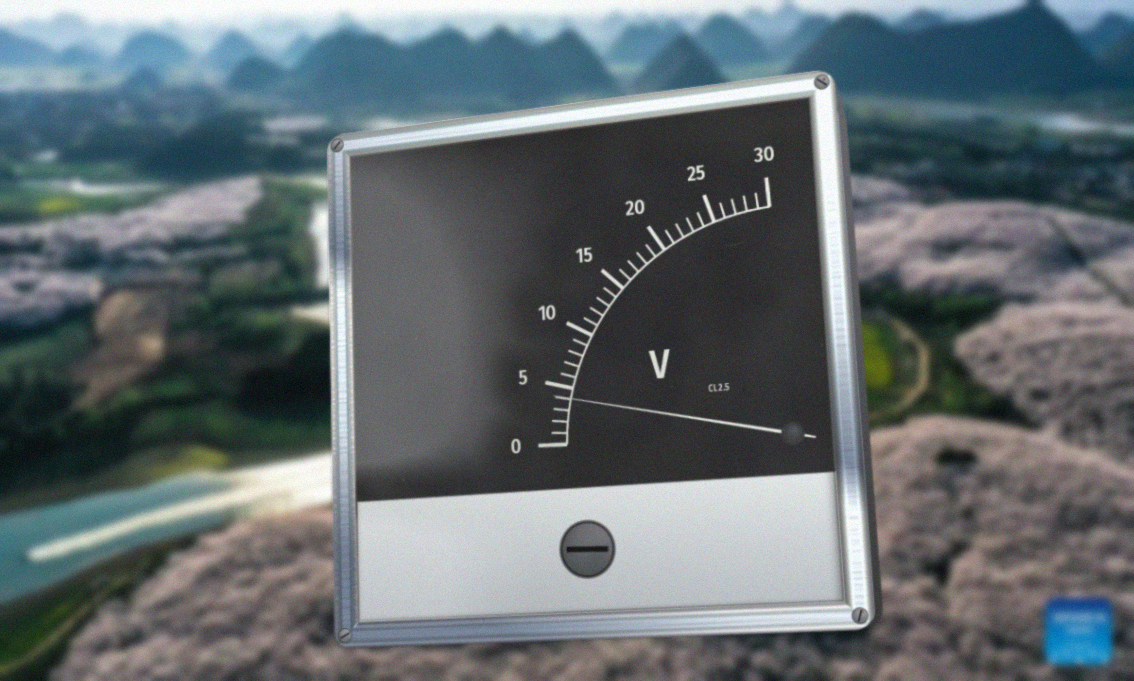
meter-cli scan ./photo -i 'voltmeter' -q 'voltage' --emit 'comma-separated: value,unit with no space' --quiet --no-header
4,V
